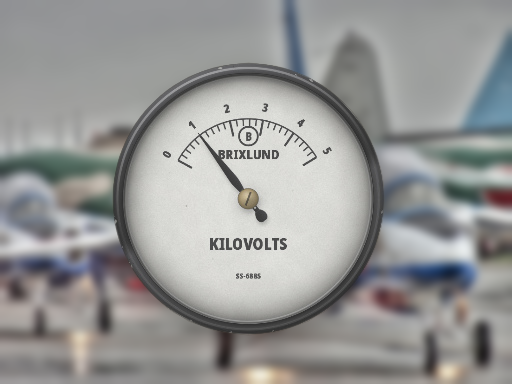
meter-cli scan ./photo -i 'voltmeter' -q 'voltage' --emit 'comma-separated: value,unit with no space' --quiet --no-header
1,kV
